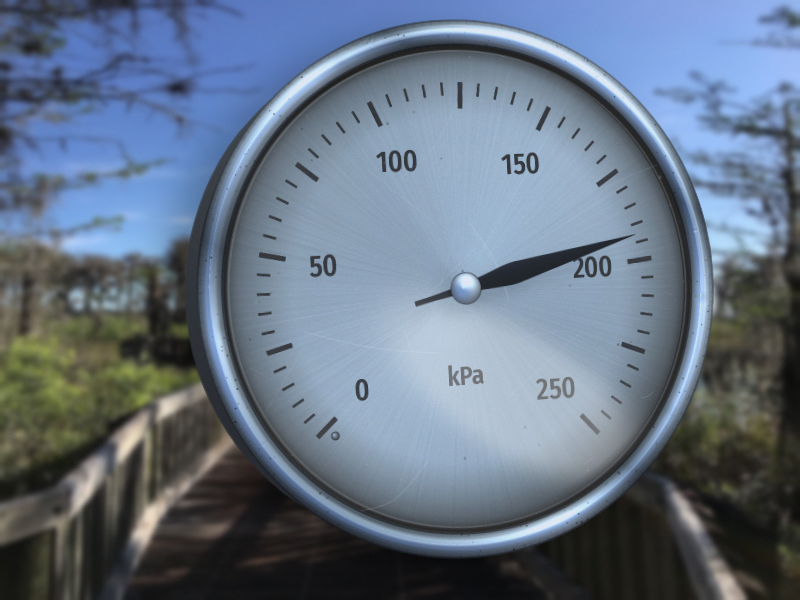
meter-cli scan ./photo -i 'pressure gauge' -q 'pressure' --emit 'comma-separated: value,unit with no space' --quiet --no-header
192.5,kPa
